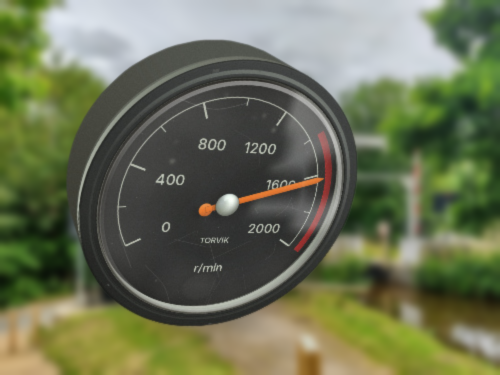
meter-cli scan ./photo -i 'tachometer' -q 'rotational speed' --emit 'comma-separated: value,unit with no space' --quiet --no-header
1600,rpm
